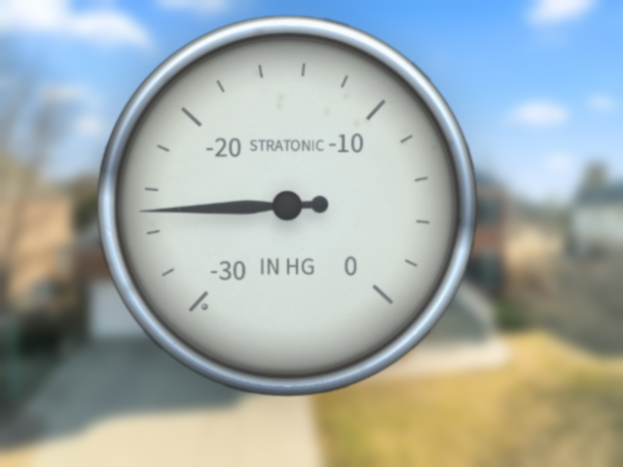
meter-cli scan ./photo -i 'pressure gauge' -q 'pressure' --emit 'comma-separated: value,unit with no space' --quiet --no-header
-25,inHg
